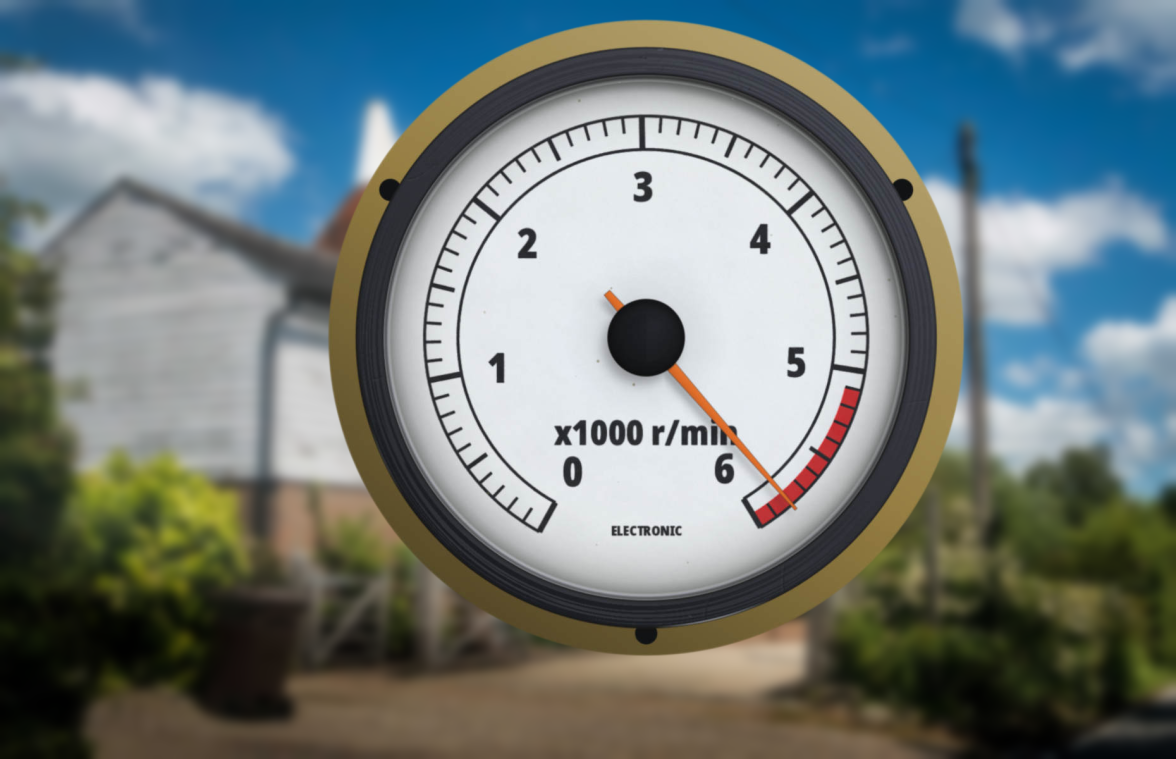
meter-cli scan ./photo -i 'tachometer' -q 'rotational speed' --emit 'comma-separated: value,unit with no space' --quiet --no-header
5800,rpm
